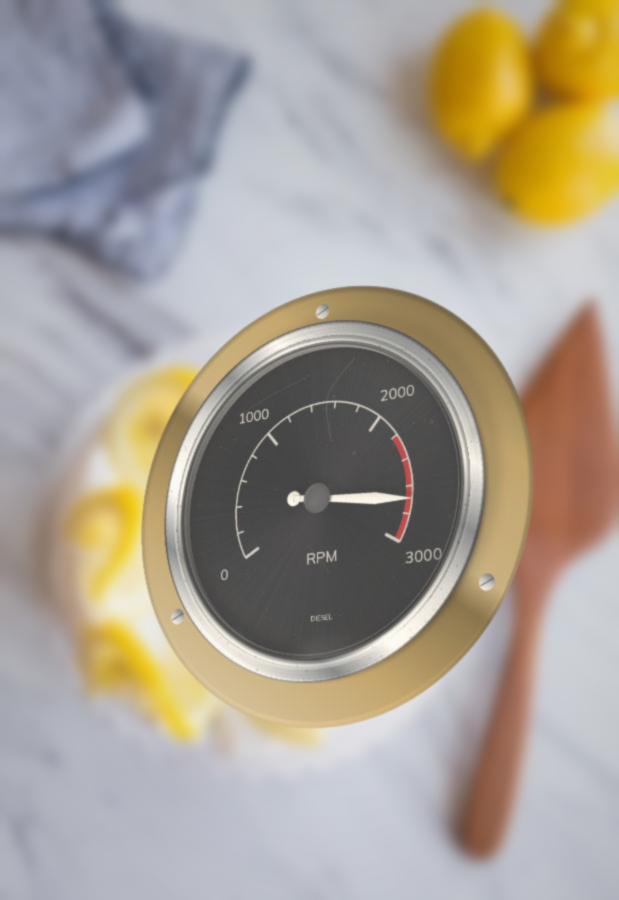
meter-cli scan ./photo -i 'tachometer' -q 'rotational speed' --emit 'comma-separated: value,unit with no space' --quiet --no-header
2700,rpm
